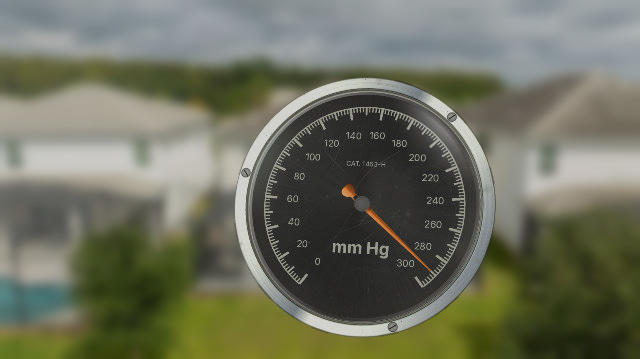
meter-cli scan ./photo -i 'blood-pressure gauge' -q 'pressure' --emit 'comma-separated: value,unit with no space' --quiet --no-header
290,mmHg
